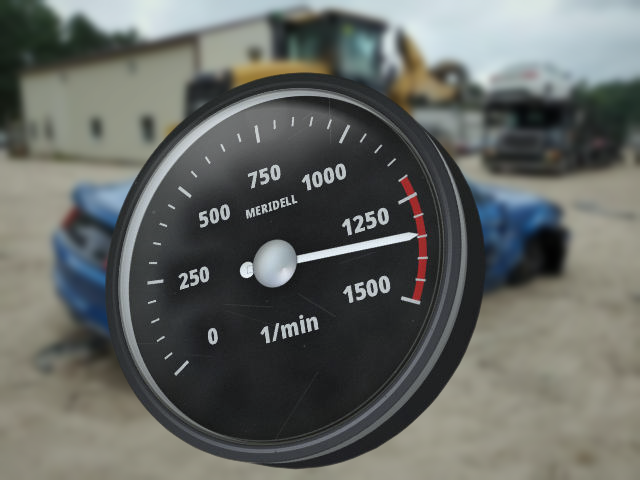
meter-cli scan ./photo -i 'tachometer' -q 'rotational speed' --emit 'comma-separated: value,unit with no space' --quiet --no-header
1350,rpm
